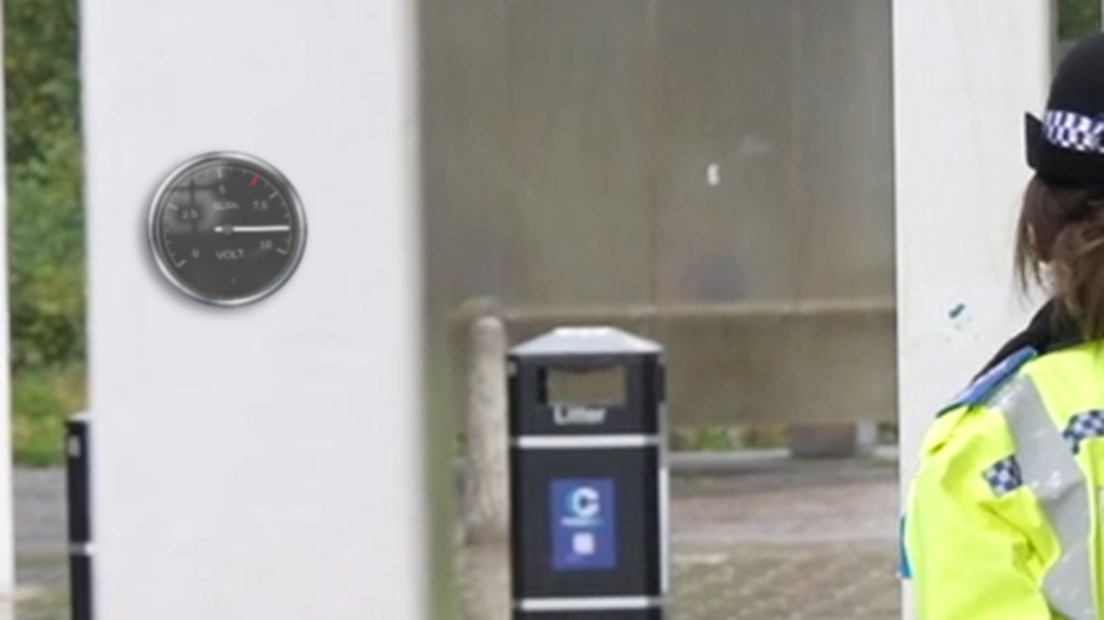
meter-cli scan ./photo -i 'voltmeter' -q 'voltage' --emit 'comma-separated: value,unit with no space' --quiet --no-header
9,V
